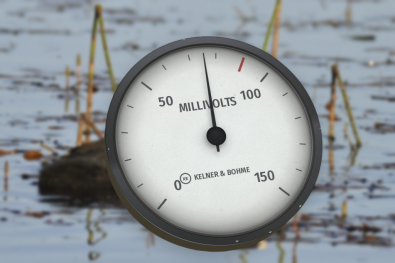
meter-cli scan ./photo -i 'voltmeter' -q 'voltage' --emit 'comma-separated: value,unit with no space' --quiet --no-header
75,mV
